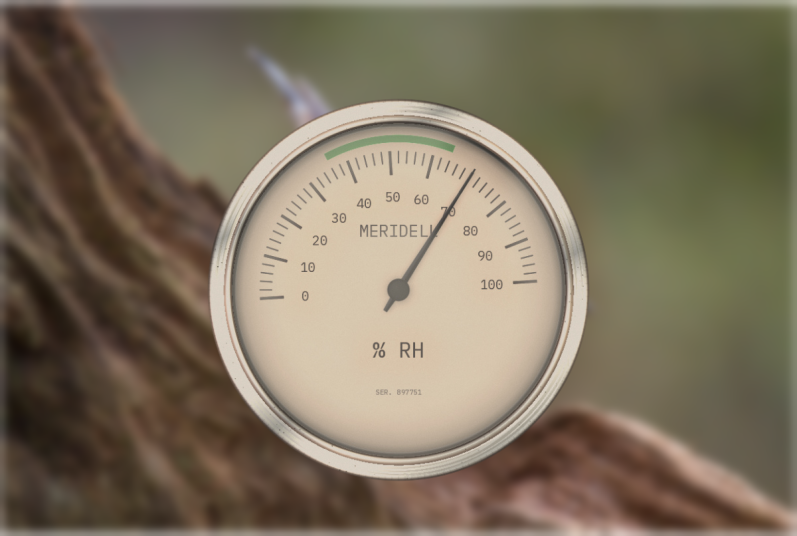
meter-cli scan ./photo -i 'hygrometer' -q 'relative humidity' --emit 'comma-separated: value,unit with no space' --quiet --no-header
70,%
